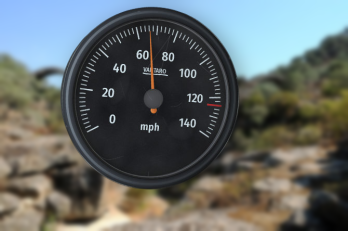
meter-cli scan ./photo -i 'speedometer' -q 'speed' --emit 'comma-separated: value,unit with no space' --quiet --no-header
66,mph
